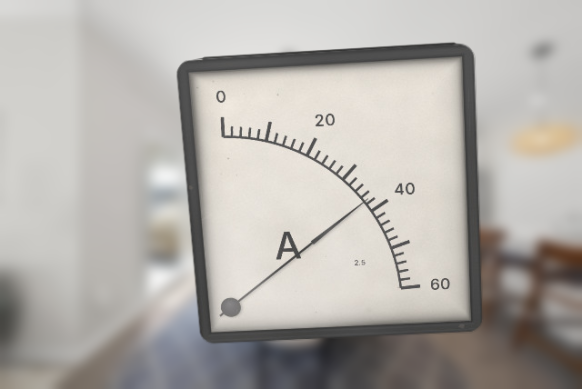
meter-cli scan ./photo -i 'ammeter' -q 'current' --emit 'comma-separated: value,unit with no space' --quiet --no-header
37,A
